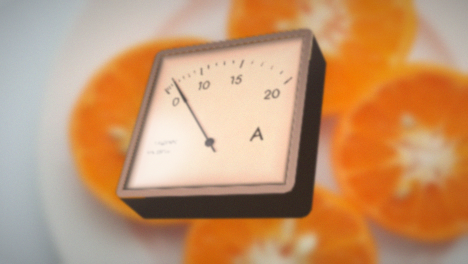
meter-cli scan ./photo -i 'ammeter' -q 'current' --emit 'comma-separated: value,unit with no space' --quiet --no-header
5,A
